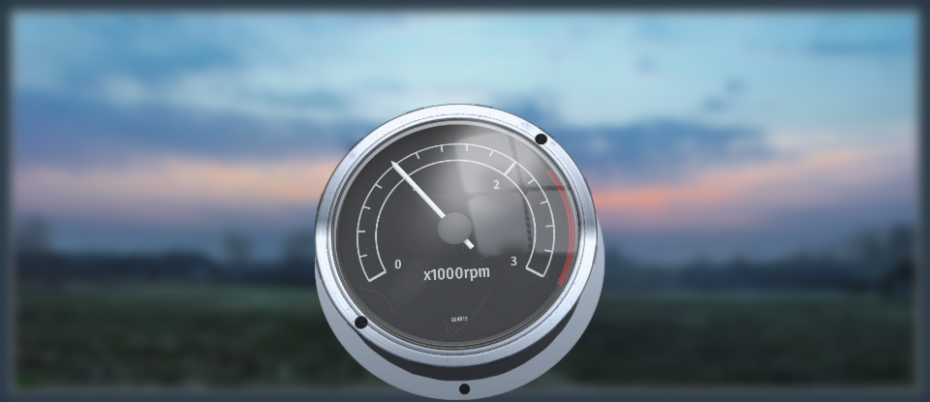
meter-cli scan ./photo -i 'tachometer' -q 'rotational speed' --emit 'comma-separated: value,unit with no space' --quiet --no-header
1000,rpm
